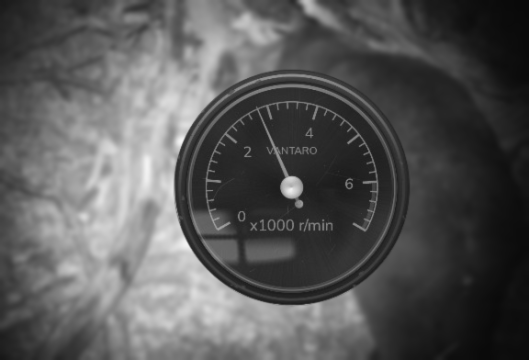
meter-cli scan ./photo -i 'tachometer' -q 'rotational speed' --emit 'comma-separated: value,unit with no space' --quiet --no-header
2800,rpm
